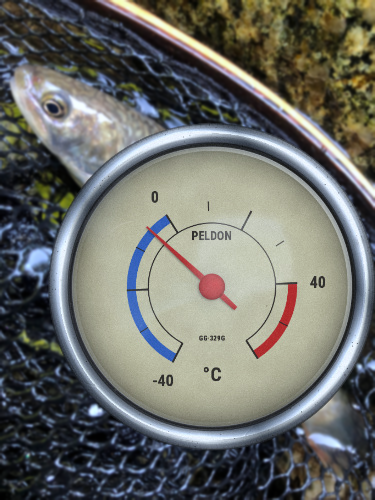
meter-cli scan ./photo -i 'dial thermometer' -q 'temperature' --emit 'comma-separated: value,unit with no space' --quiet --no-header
-5,°C
